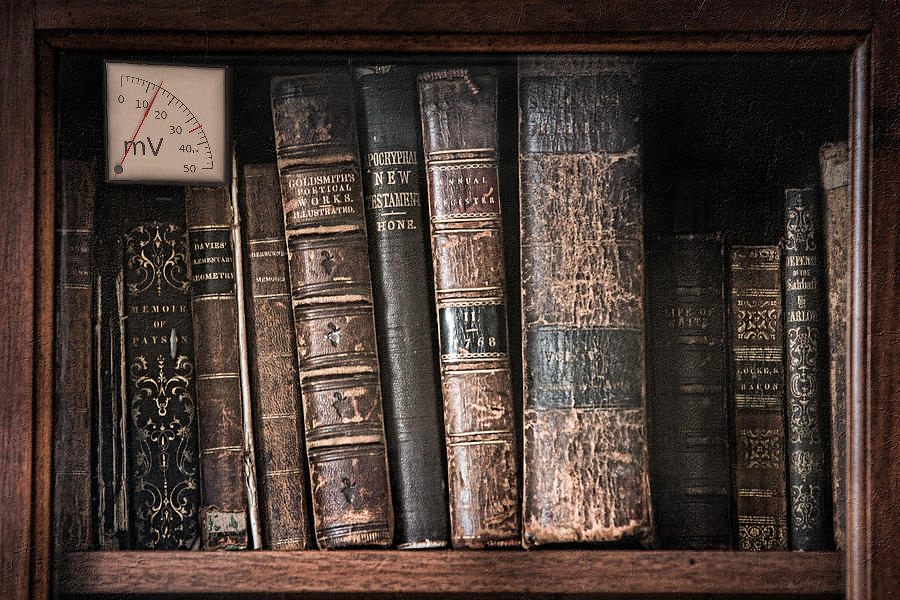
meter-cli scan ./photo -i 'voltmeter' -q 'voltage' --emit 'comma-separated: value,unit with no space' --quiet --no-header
14,mV
